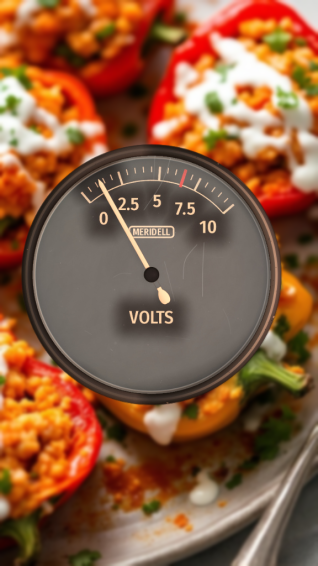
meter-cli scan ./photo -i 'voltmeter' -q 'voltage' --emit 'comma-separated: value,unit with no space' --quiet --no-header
1.25,V
